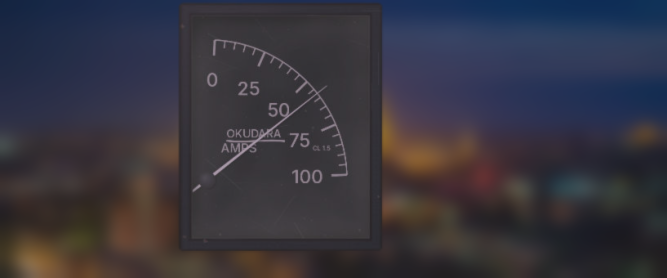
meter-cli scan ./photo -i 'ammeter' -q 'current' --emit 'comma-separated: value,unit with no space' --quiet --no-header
57.5,A
